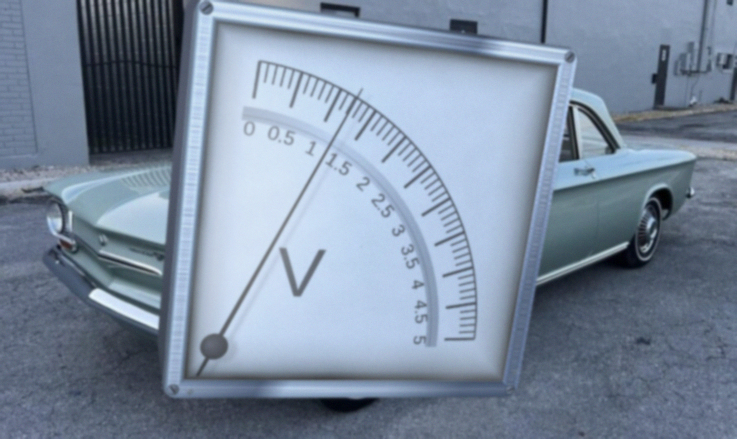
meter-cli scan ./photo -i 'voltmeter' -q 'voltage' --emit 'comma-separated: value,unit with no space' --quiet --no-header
1.2,V
